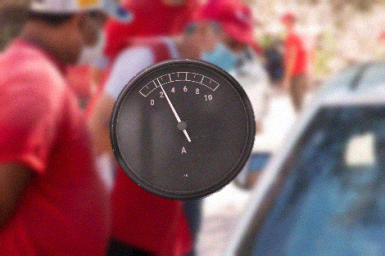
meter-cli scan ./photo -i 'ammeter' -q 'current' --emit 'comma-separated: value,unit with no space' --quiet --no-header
2.5,A
